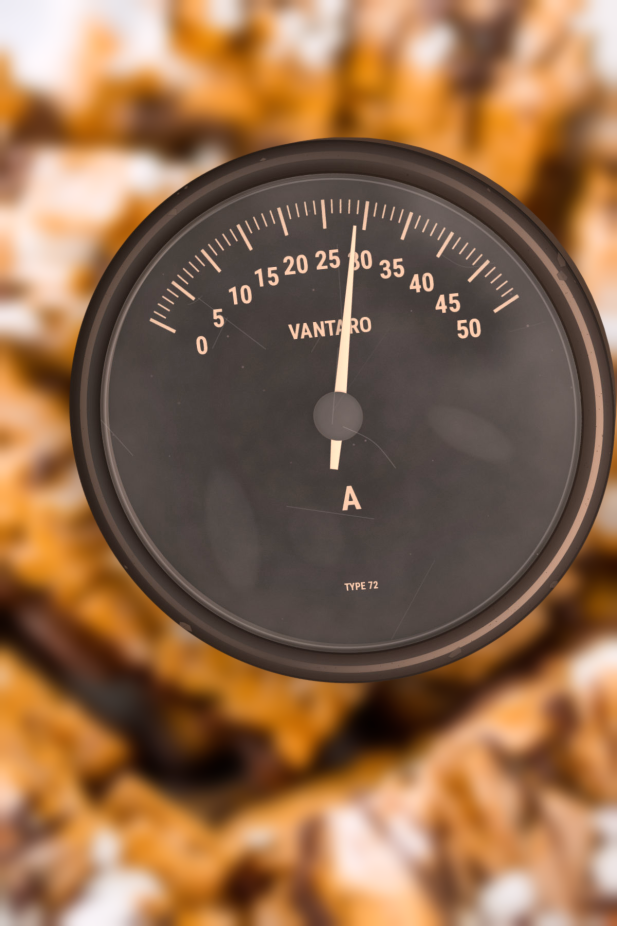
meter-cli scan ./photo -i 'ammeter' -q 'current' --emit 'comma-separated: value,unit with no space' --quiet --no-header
29,A
